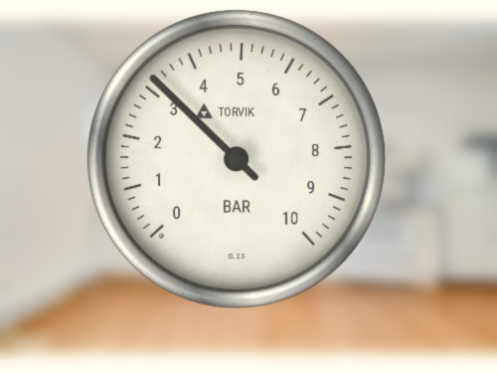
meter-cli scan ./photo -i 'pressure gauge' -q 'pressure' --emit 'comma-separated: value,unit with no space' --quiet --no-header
3.2,bar
